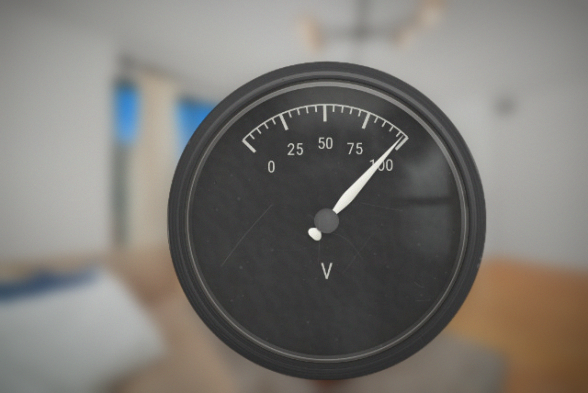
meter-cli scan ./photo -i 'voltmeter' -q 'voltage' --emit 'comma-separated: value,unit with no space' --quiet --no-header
97.5,V
